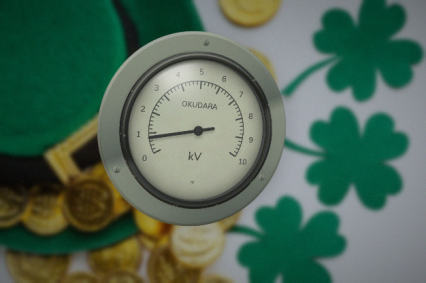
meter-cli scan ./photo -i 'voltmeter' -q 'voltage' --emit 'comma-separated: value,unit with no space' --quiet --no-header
0.8,kV
